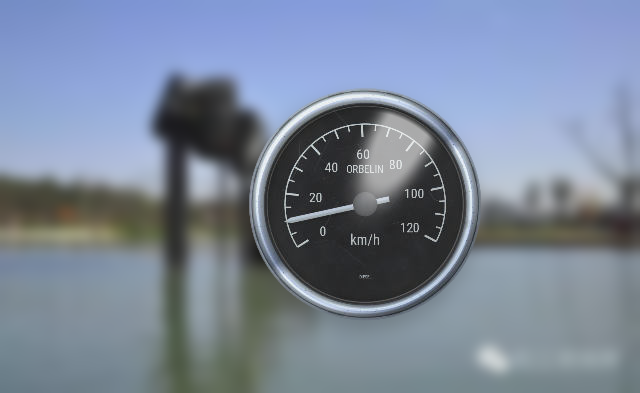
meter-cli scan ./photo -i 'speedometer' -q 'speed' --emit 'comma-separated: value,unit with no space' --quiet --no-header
10,km/h
